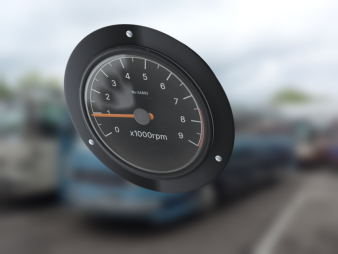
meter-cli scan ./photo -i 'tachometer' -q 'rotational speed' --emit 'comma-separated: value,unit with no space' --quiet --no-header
1000,rpm
